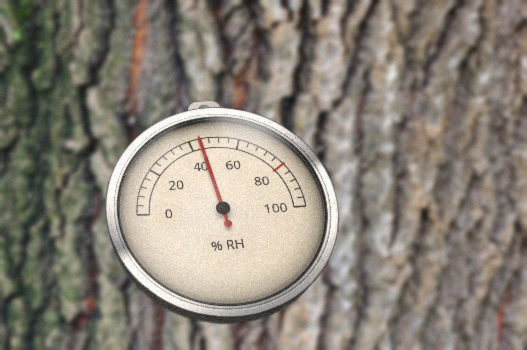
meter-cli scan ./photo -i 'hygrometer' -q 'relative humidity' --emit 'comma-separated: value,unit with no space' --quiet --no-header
44,%
